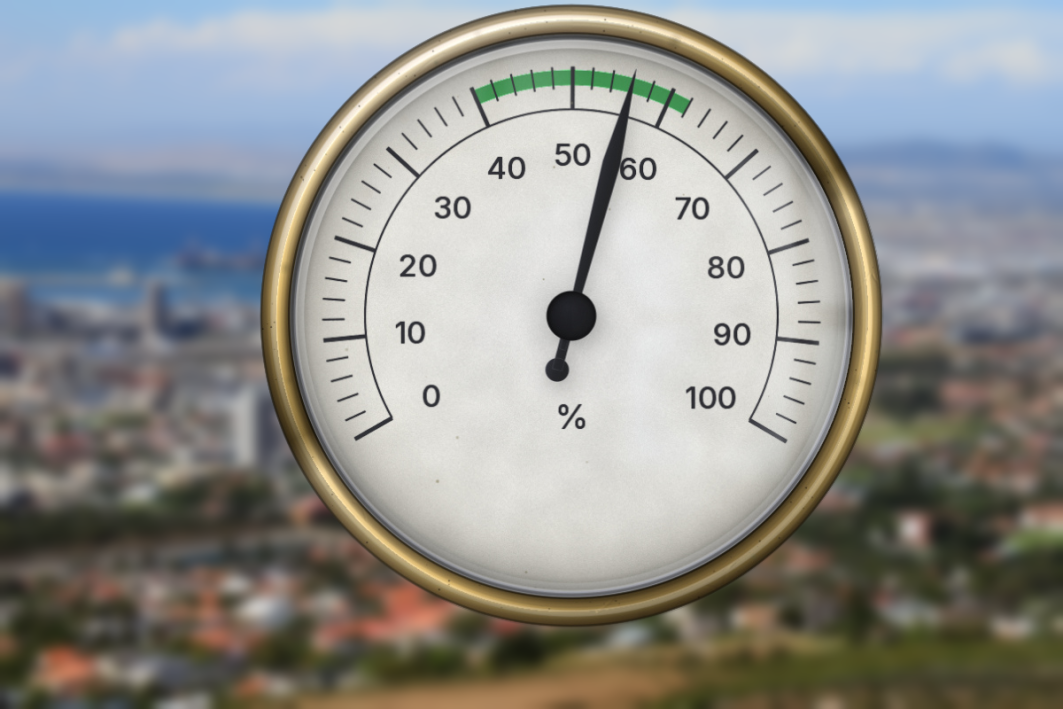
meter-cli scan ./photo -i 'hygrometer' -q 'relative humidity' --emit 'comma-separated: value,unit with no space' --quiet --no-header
56,%
